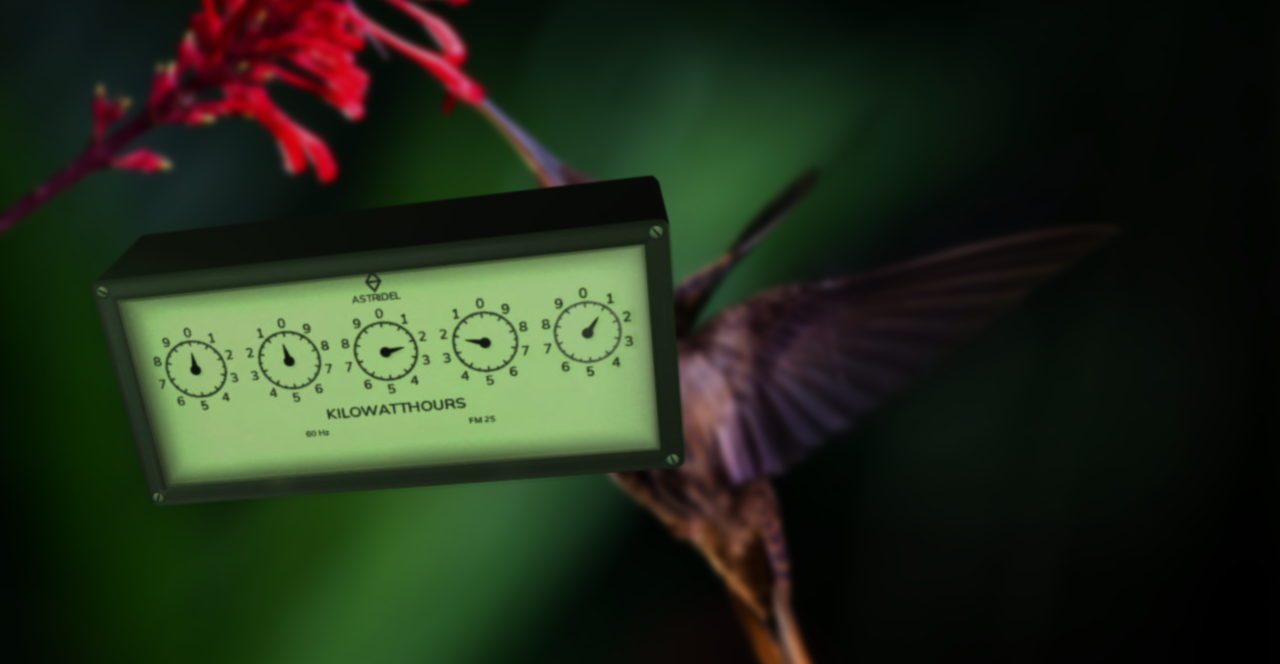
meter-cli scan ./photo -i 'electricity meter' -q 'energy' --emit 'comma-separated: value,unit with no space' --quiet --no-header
221,kWh
